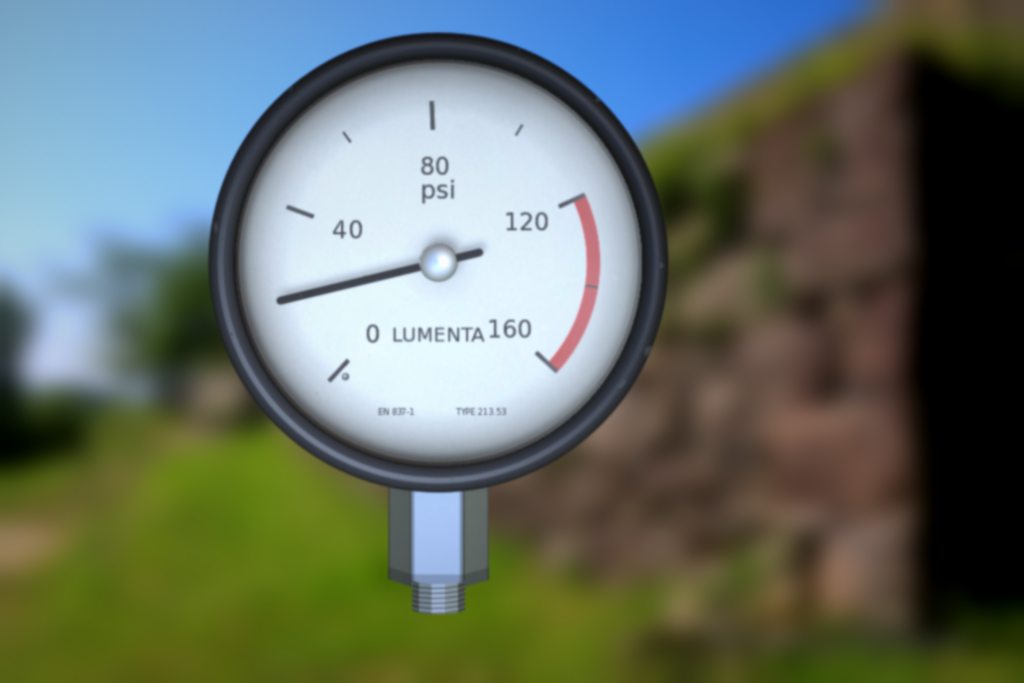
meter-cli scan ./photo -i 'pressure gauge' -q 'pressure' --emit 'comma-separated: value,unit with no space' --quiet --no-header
20,psi
